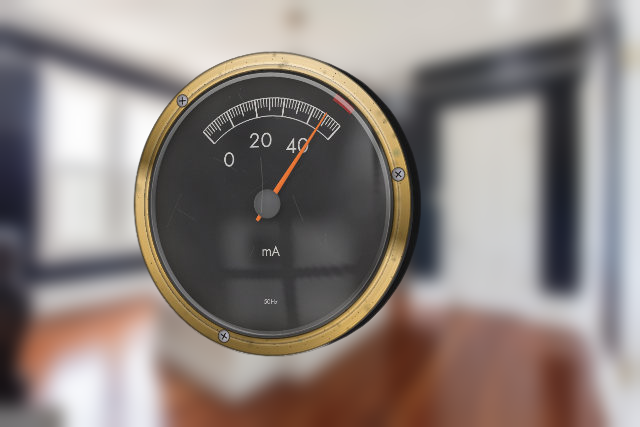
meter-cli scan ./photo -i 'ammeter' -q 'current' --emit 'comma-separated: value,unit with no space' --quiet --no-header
45,mA
